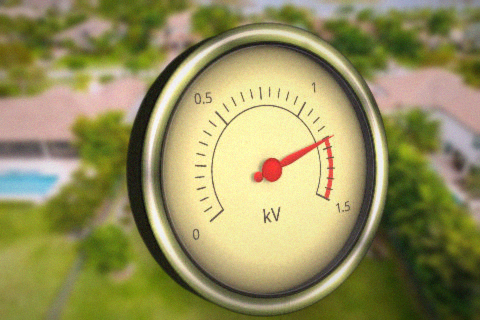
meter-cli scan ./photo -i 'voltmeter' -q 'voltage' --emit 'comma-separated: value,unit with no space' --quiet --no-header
1.2,kV
